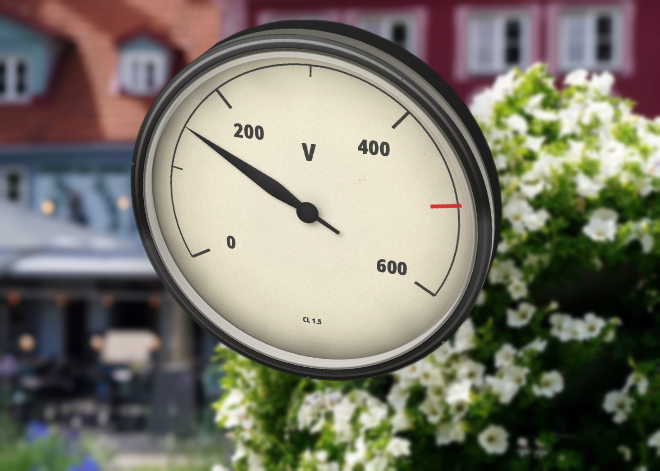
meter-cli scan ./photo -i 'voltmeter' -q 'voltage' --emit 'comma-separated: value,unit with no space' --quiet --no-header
150,V
